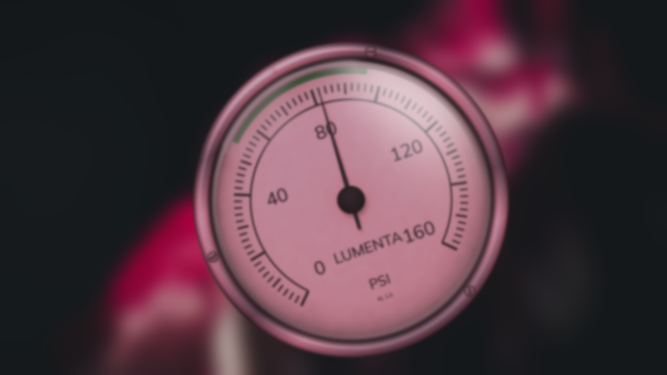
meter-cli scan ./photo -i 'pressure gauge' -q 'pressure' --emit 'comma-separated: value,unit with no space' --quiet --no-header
82,psi
